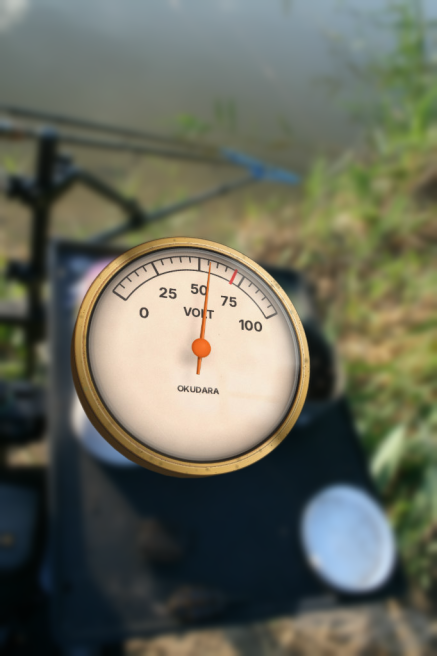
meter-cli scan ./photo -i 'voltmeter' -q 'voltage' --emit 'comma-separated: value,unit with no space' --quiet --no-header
55,V
